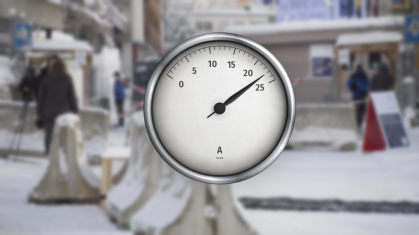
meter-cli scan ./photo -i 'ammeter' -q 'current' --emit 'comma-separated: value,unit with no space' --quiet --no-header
23,A
